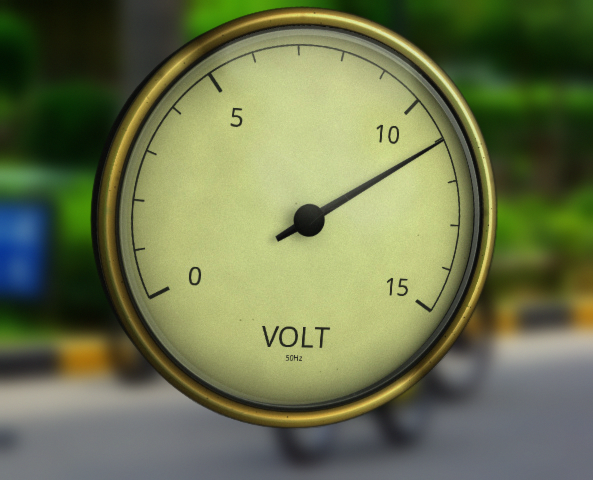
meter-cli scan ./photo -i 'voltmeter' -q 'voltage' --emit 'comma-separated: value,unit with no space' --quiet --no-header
11,V
